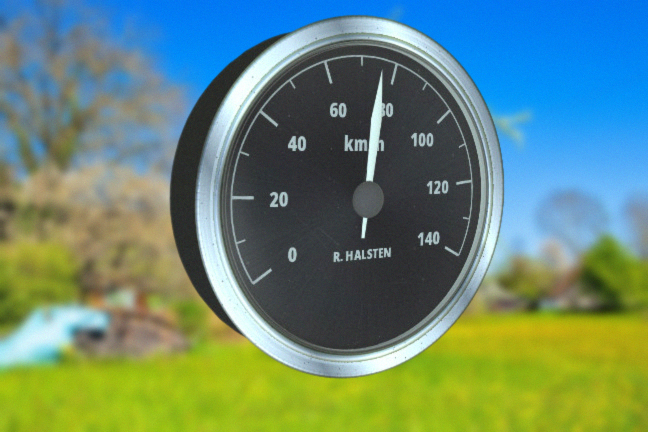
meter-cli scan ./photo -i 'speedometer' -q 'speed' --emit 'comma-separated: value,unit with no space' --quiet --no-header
75,km/h
